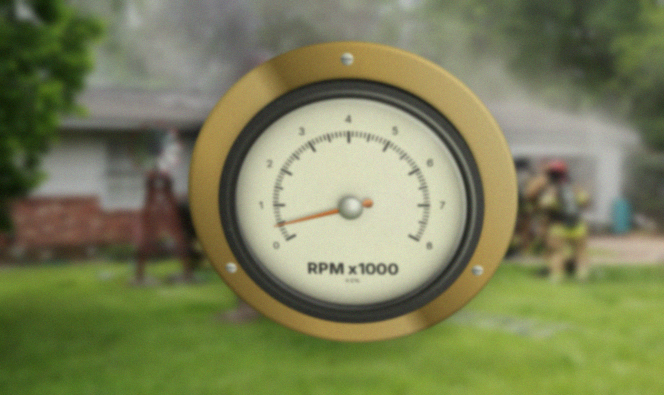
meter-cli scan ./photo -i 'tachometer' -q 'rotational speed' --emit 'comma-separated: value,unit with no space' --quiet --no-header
500,rpm
